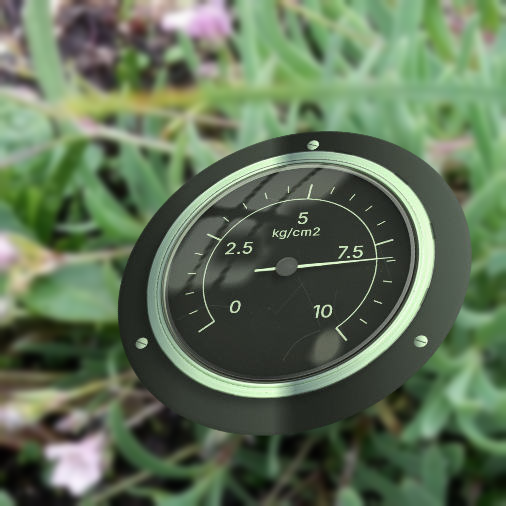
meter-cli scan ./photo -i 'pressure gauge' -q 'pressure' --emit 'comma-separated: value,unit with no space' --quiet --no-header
8,kg/cm²
